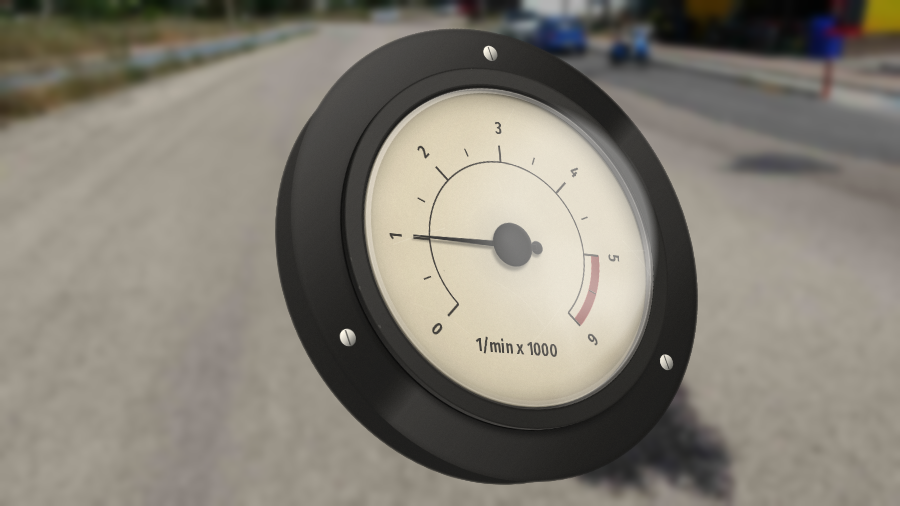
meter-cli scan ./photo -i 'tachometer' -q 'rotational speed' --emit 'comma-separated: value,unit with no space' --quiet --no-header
1000,rpm
